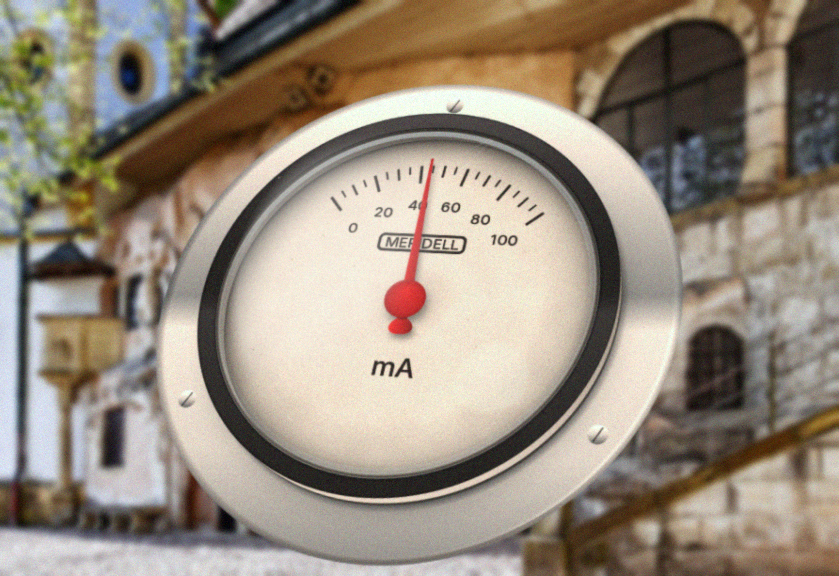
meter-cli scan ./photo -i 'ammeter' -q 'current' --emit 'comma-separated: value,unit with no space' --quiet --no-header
45,mA
